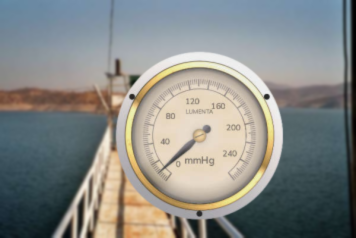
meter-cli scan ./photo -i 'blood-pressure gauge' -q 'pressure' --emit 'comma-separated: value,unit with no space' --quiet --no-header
10,mmHg
